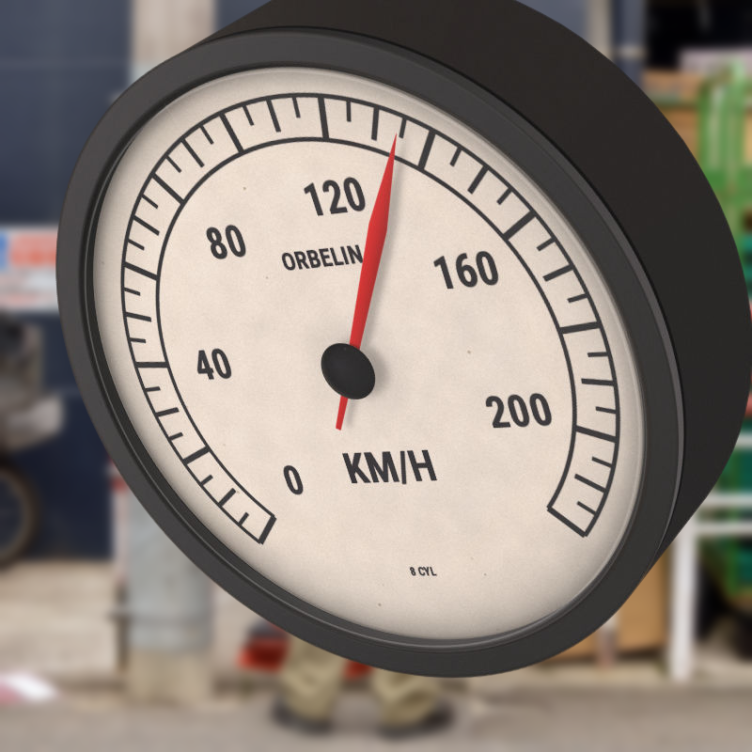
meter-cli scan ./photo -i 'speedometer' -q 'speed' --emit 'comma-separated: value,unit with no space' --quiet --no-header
135,km/h
